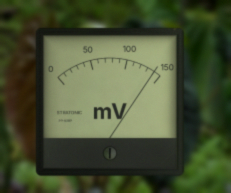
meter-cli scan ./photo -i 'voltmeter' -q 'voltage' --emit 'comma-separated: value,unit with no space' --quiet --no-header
140,mV
